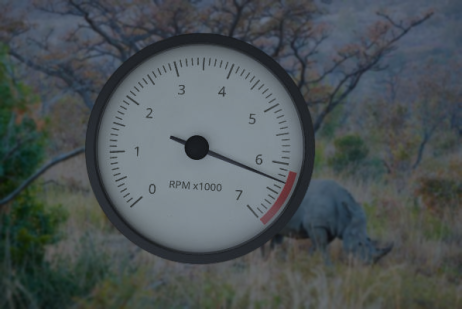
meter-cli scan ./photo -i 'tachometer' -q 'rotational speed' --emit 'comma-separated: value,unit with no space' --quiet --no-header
6300,rpm
